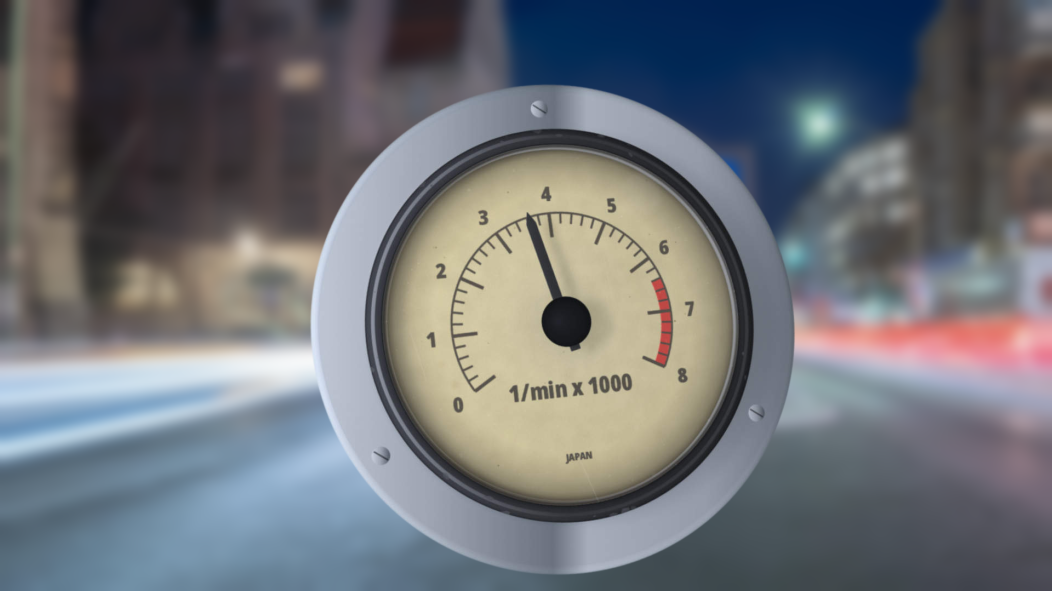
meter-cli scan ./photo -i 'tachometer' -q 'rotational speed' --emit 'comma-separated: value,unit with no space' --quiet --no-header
3600,rpm
